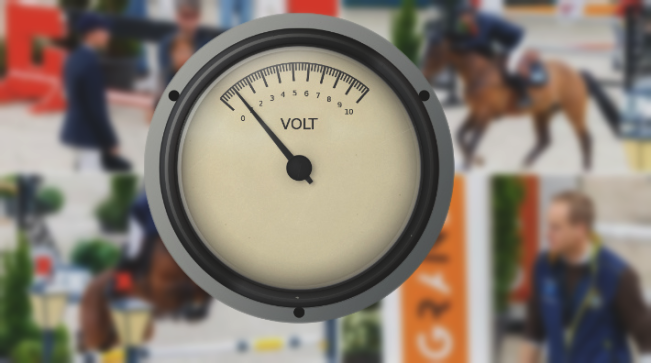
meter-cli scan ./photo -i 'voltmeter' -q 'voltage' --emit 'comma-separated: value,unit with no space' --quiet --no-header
1,V
